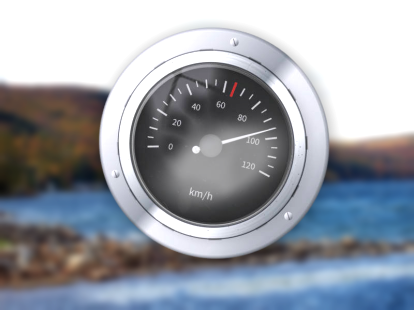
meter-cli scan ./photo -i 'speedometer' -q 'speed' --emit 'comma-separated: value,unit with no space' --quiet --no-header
95,km/h
